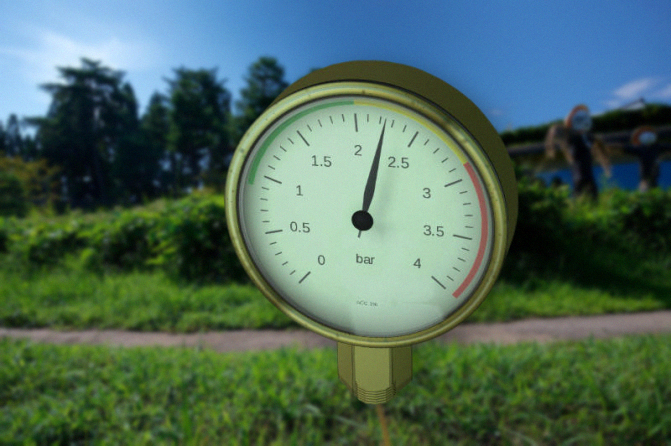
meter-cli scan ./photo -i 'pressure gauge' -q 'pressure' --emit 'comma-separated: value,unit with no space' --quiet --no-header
2.25,bar
